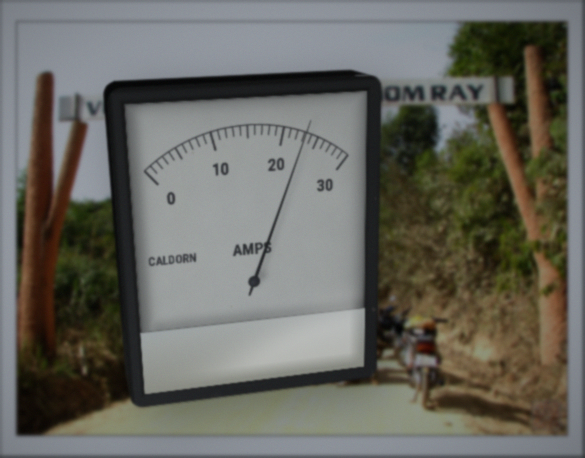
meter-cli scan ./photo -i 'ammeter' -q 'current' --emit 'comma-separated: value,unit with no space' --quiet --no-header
23,A
